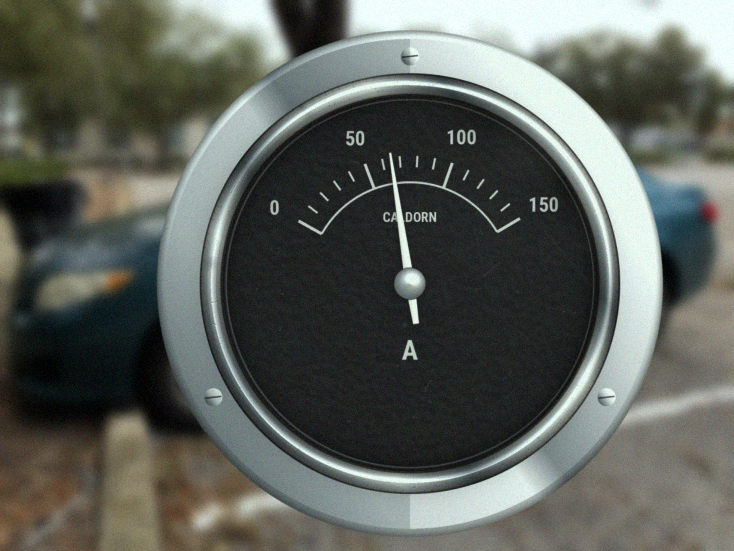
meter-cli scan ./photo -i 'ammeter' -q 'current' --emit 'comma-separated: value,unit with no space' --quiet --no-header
65,A
